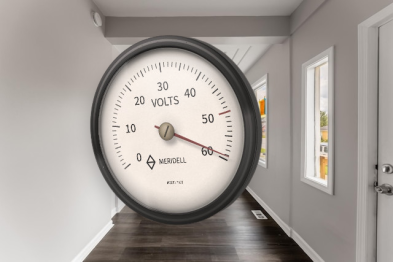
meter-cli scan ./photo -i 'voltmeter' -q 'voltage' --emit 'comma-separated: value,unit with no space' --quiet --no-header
59,V
